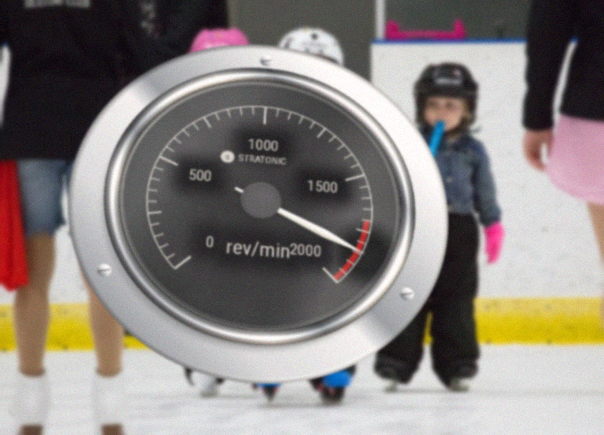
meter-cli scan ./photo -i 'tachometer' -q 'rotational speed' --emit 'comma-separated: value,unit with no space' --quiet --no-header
1850,rpm
